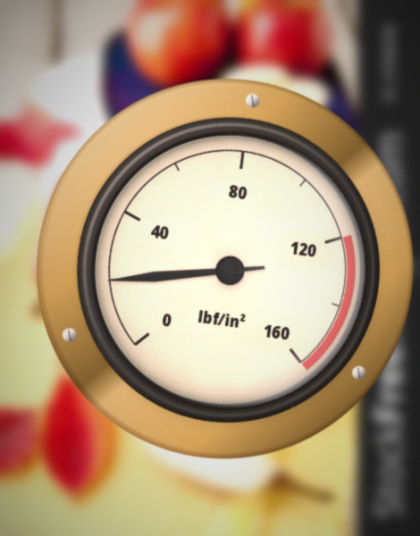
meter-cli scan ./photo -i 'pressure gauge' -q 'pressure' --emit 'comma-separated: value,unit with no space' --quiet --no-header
20,psi
